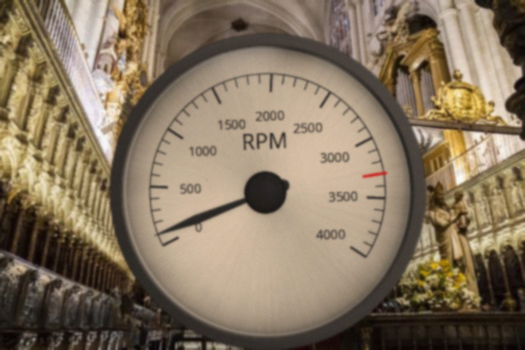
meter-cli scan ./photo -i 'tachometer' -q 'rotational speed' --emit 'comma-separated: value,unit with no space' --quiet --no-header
100,rpm
